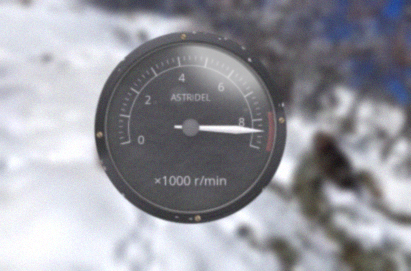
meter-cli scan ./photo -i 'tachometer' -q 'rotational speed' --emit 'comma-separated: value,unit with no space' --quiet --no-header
8400,rpm
